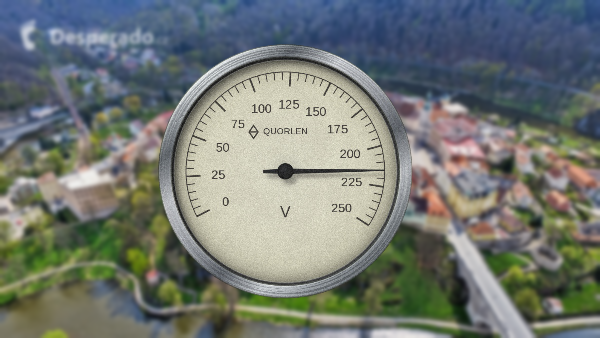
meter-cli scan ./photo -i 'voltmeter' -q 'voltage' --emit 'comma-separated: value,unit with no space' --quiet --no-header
215,V
